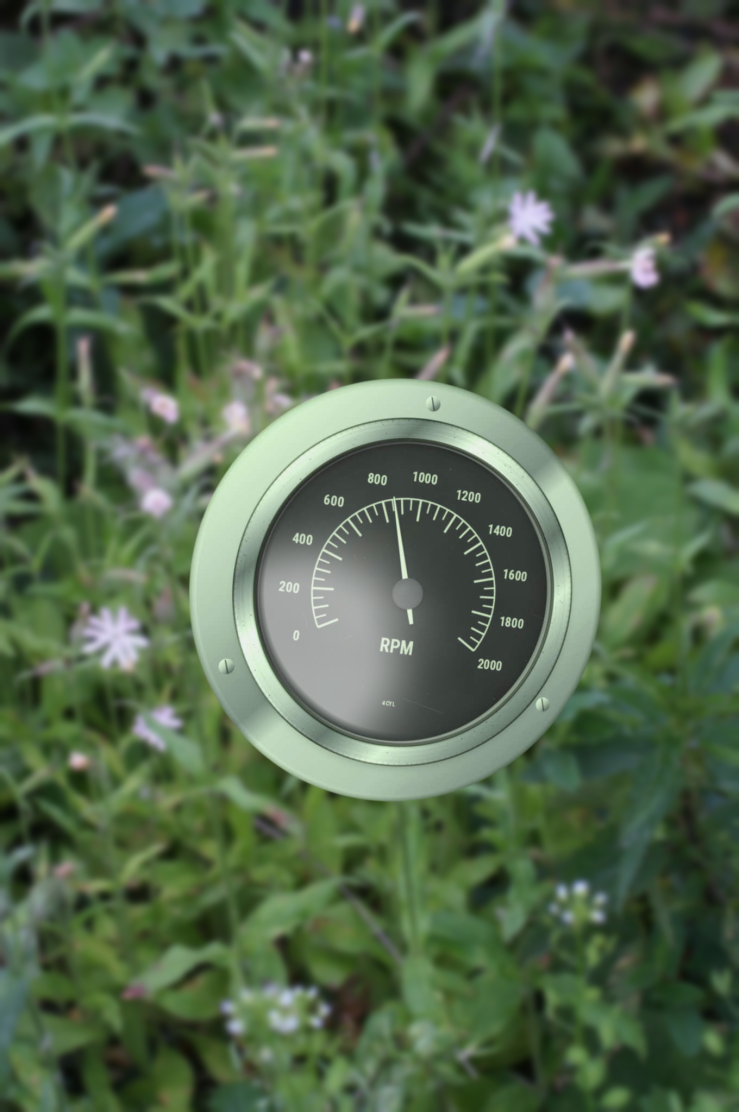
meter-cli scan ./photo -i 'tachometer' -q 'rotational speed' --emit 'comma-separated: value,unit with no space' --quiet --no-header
850,rpm
